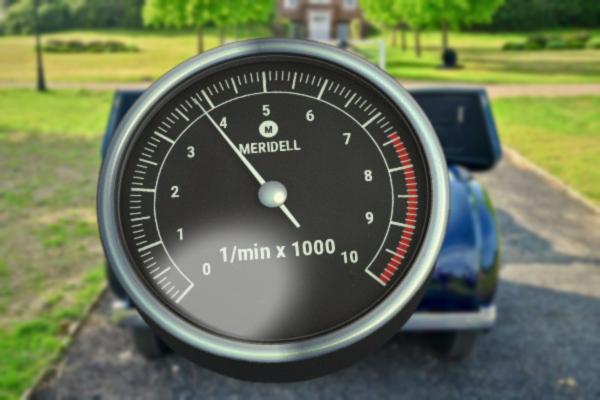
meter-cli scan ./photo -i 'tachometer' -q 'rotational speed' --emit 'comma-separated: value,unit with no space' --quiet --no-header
3800,rpm
